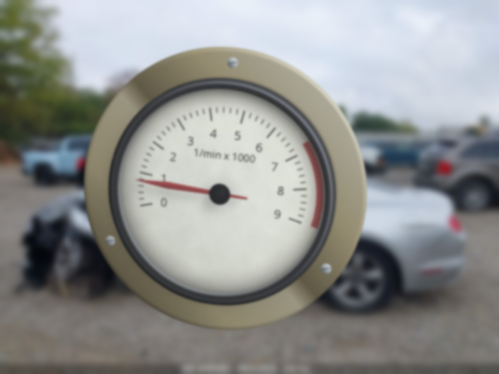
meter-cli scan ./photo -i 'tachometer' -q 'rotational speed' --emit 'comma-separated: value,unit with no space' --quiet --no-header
800,rpm
